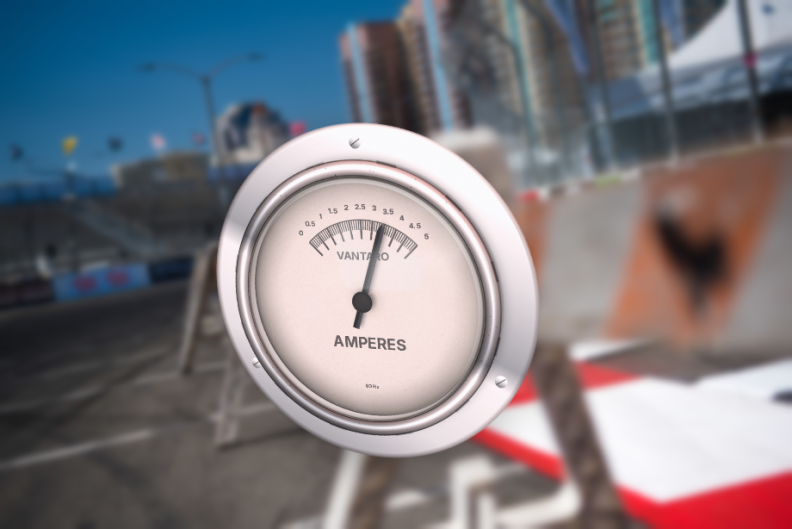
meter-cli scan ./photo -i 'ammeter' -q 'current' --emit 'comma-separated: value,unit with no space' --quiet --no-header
3.5,A
